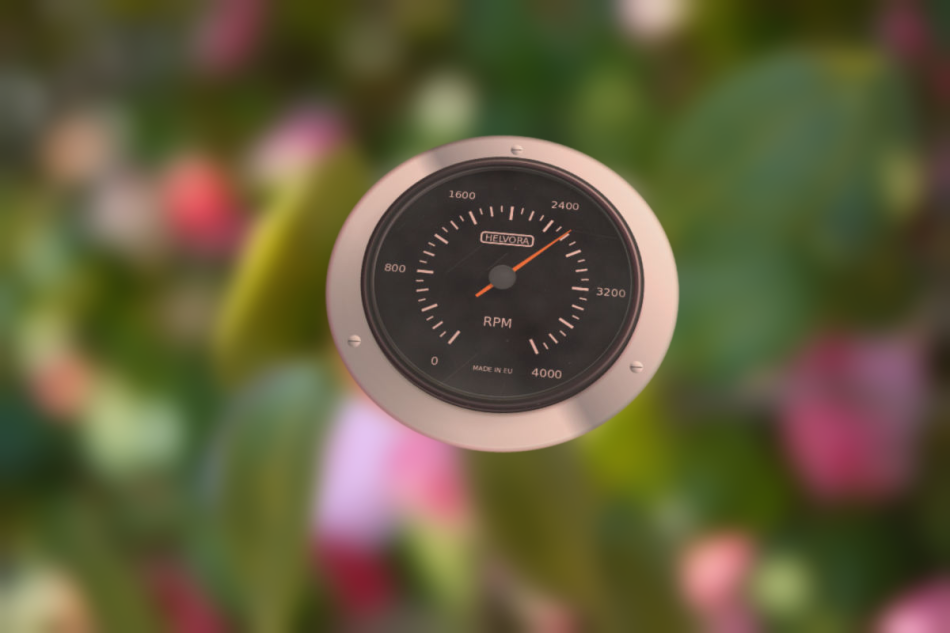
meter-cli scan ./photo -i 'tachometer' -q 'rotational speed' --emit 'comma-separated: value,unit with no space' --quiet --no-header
2600,rpm
